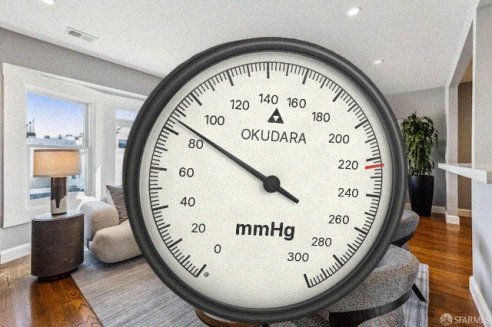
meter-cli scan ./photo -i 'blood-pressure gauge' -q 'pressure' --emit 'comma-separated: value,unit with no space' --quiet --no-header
86,mmHg
